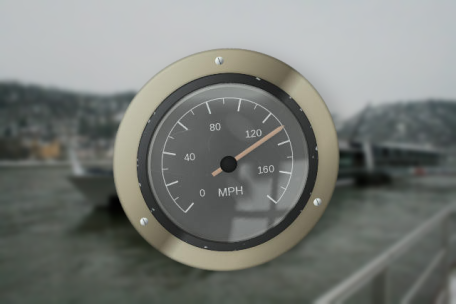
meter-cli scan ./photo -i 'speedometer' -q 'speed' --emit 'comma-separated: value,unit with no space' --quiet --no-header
130,mph
